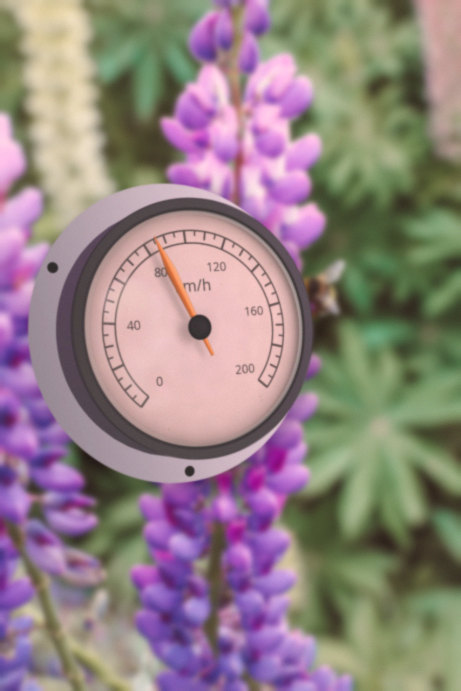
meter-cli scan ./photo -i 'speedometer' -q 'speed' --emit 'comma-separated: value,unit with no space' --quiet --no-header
85,km/h
